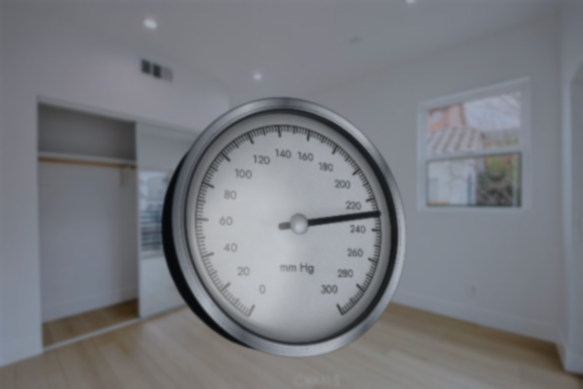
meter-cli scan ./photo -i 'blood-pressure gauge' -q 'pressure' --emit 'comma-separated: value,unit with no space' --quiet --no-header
230,mmHg
